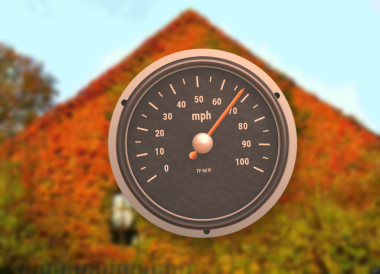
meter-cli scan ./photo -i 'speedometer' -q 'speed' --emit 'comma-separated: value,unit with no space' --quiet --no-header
67.5,mph
